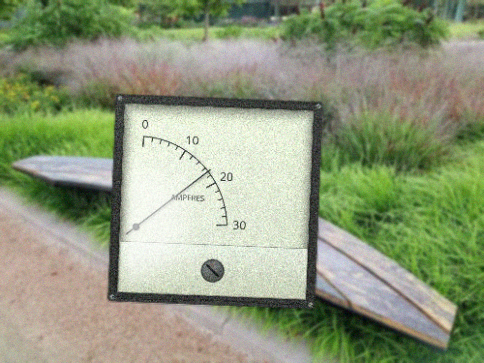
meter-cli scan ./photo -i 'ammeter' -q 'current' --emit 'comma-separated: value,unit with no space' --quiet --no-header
17,A
